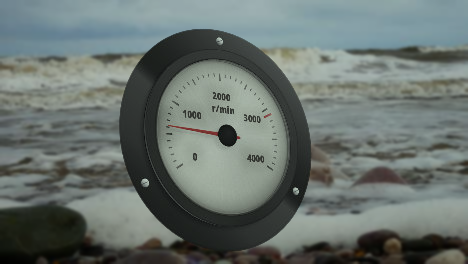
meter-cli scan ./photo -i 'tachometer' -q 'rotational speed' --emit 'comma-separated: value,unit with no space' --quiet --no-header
600,rpm
